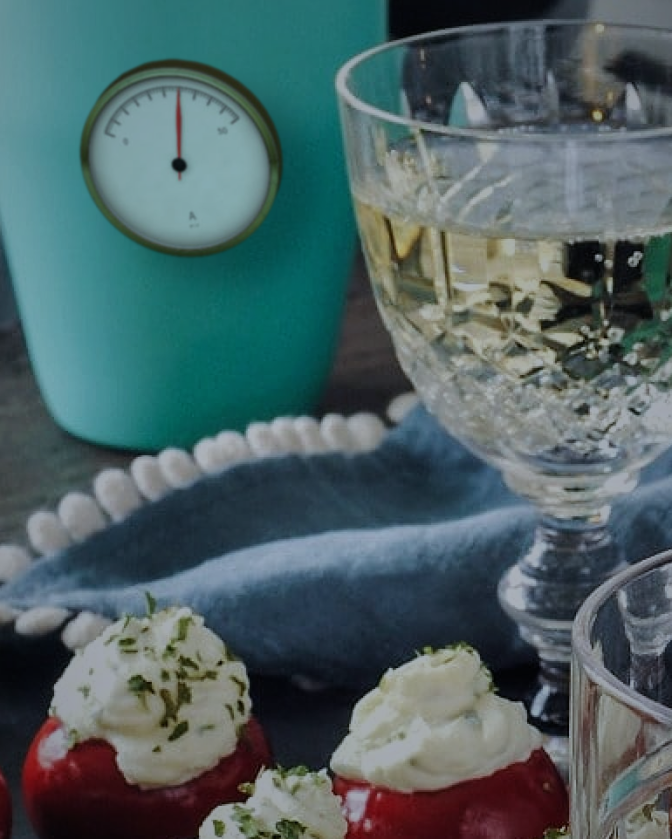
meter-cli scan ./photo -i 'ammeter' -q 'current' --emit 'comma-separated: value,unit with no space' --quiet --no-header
30,A
